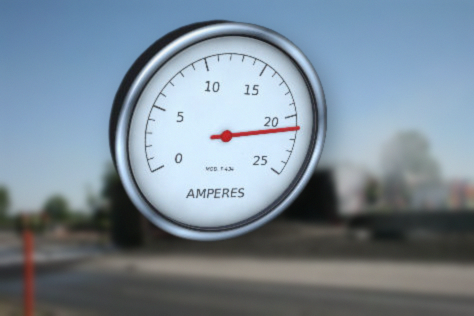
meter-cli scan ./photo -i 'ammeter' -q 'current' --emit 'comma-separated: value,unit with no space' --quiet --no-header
21,A
